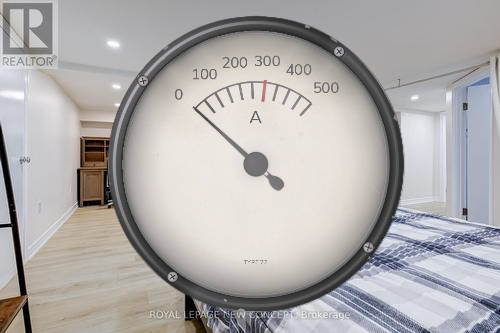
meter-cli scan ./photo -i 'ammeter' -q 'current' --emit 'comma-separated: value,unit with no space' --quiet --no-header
0,A
